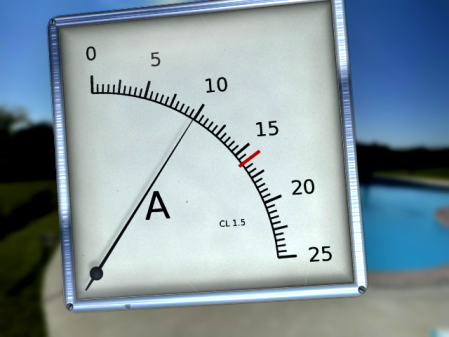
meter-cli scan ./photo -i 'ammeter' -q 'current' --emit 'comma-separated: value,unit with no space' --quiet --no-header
10,A
